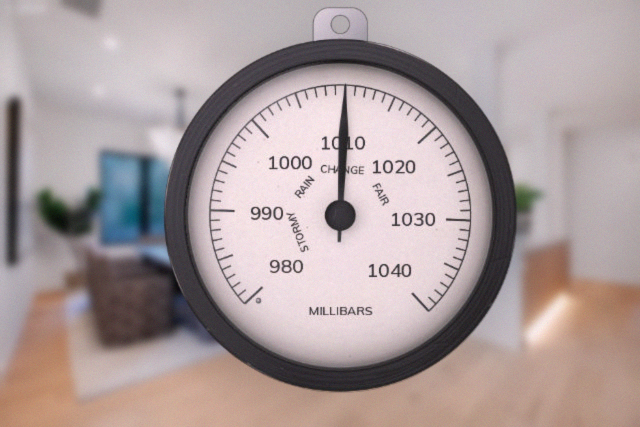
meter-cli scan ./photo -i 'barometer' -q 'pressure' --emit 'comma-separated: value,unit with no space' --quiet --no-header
1010,mbar
